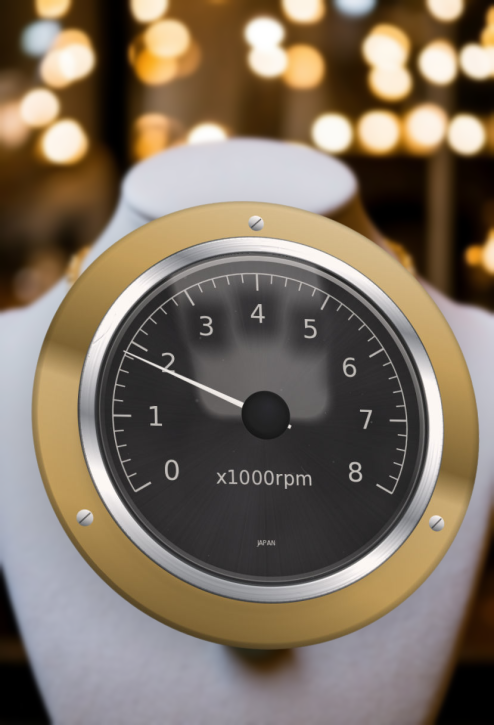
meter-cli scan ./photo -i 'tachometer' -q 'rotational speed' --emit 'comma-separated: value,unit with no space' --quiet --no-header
1800,rpm
